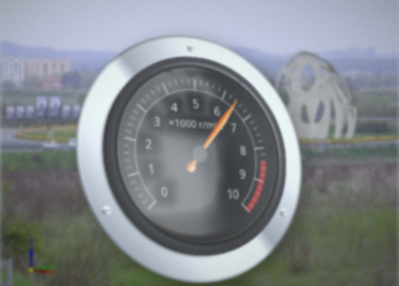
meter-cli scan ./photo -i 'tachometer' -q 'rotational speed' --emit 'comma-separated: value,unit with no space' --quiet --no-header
6400,rpm
